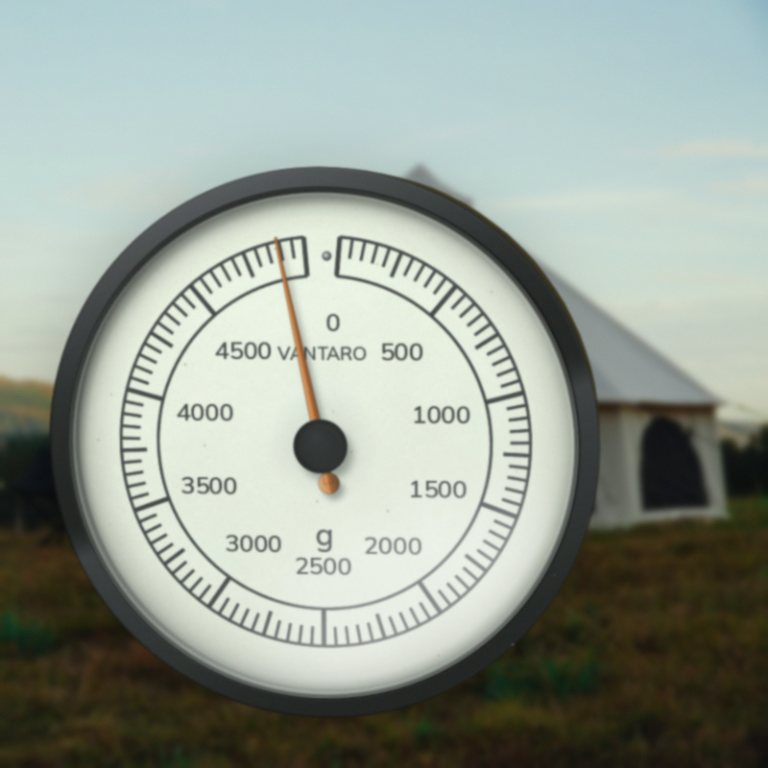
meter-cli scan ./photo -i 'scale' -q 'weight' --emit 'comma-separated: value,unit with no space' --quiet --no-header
4900,g
